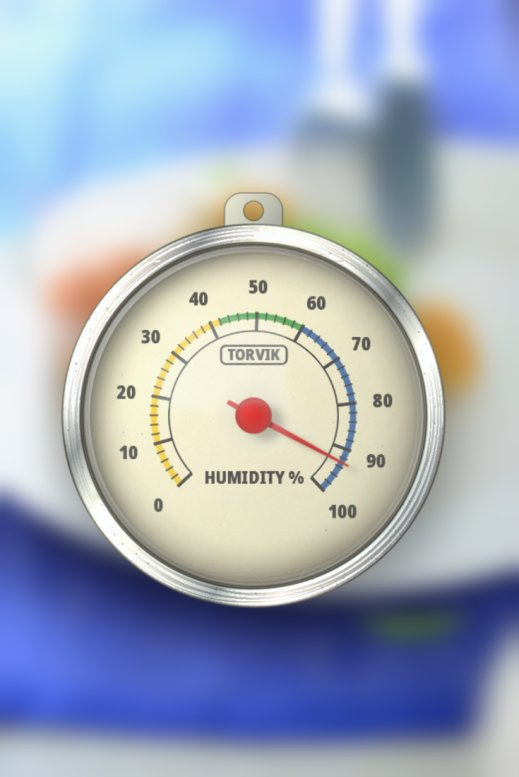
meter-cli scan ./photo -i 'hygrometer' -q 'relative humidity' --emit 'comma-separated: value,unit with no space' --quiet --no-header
93,%
